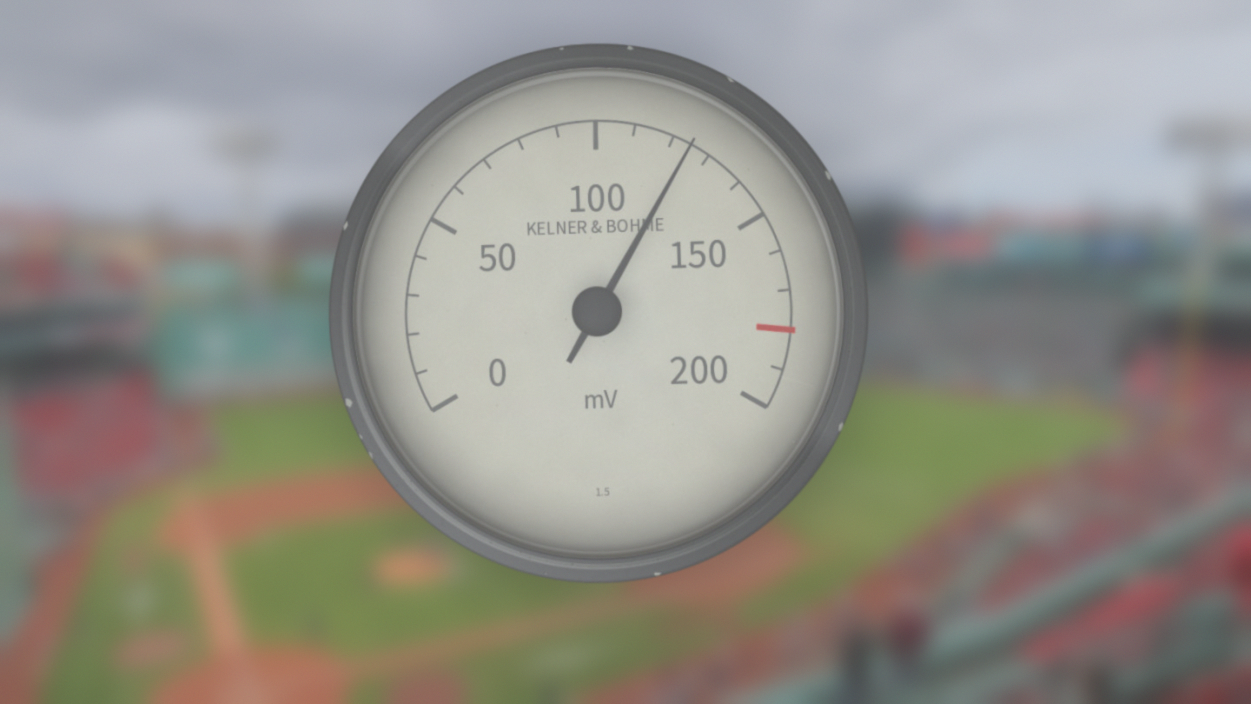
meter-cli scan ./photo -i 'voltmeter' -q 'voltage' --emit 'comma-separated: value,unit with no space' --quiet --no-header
125,mV
